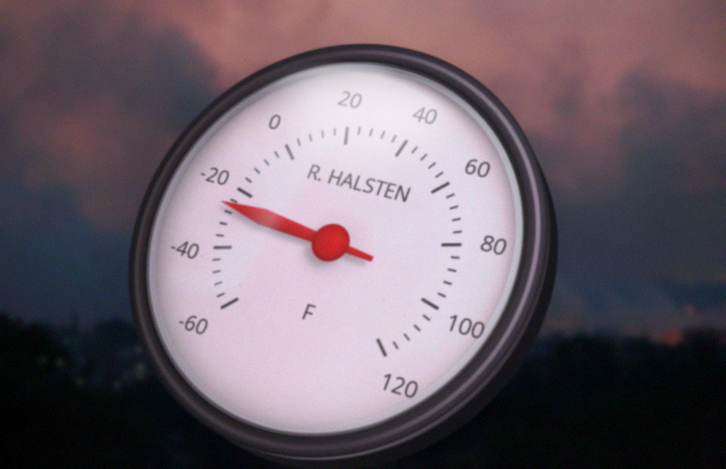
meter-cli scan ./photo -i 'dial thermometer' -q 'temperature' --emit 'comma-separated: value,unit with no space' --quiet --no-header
-26,°F
